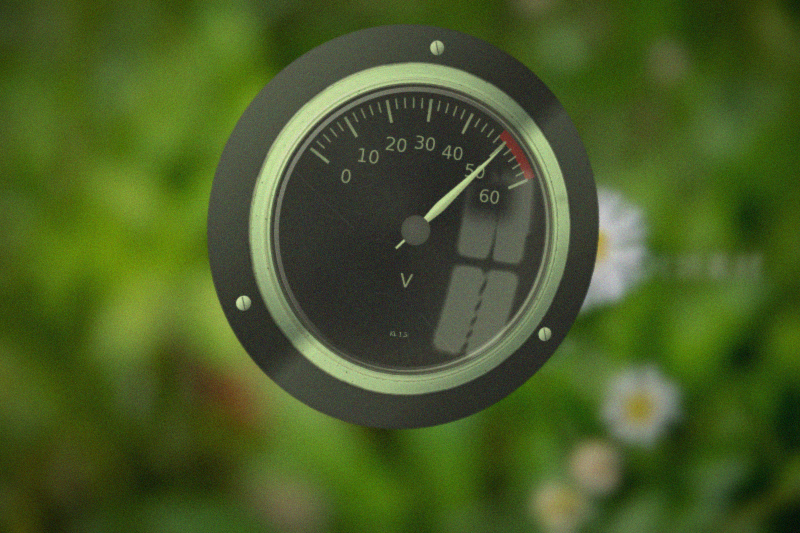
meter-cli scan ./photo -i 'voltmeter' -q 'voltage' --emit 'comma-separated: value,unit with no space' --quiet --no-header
50,V
